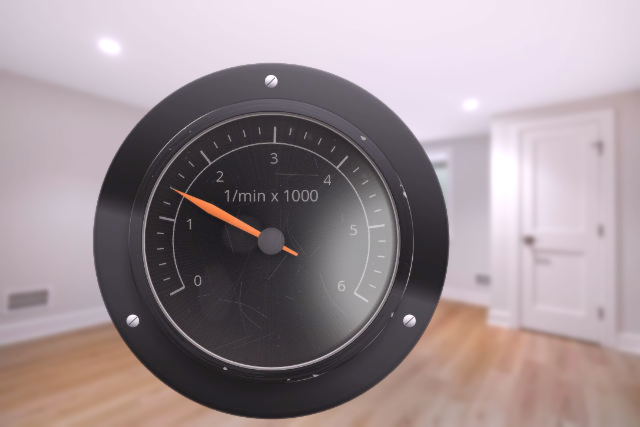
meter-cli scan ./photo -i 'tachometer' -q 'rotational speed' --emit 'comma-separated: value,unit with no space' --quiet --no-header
1400,rpm
